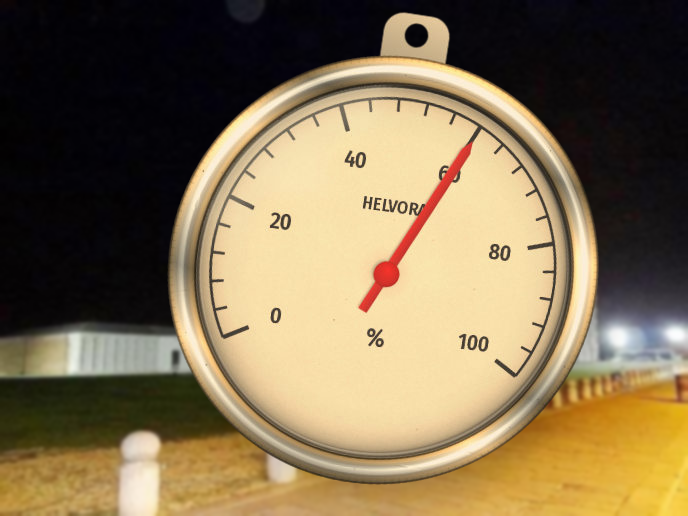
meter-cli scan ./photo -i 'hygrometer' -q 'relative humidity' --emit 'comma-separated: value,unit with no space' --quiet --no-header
60,%
